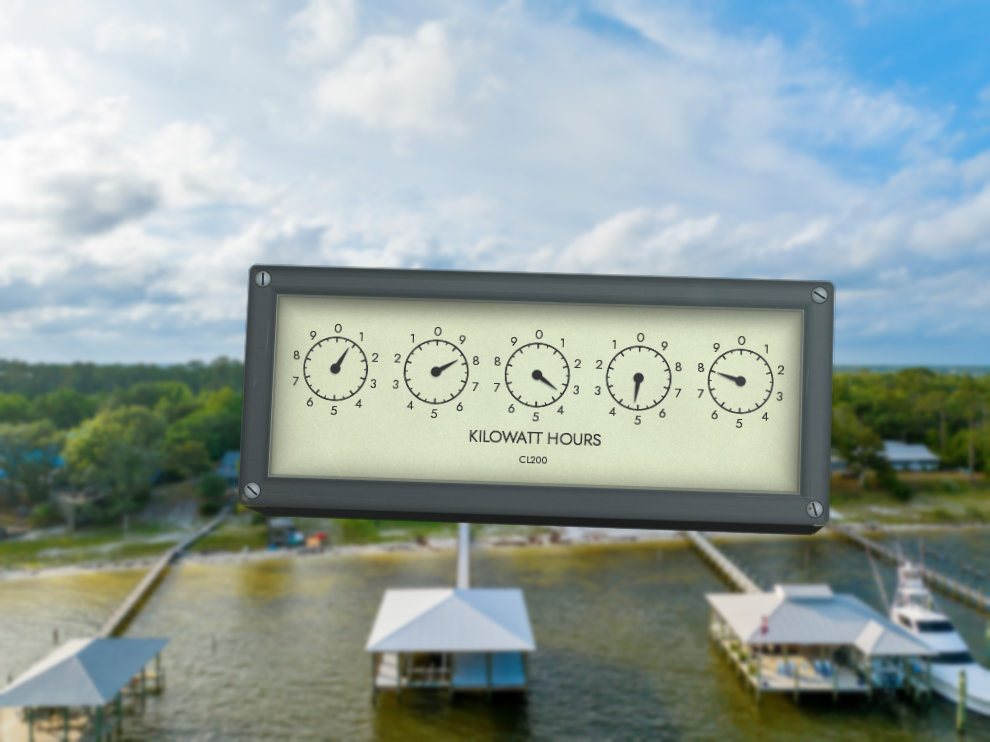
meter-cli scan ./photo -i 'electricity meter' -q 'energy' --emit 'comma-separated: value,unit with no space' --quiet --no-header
8348,kWh
